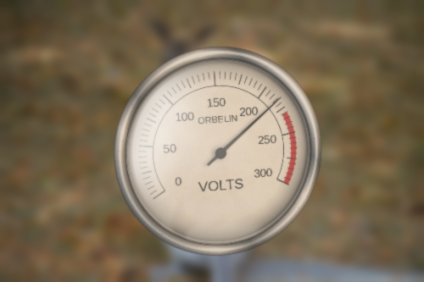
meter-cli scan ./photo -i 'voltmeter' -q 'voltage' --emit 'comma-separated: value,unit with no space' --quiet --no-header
215,V
